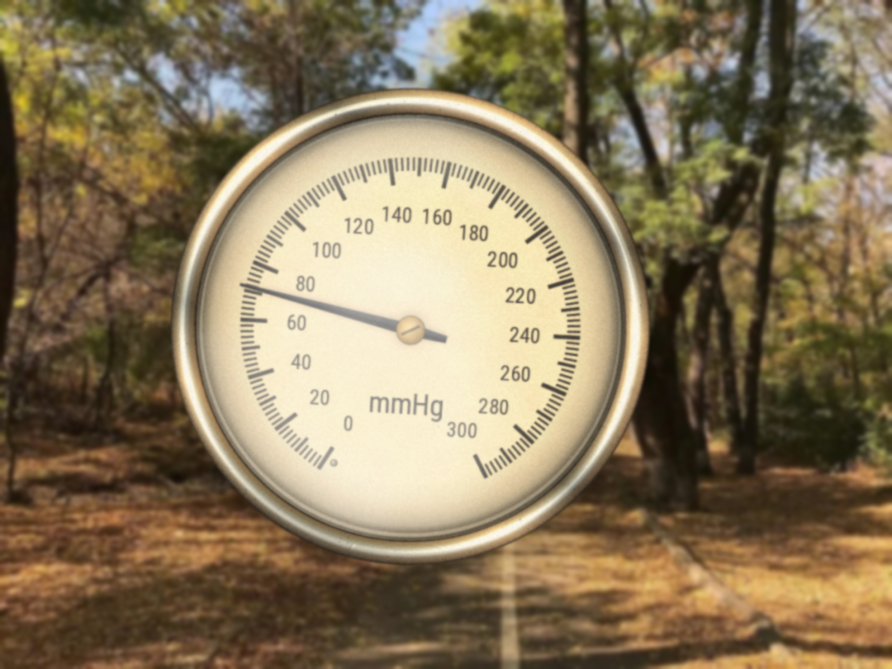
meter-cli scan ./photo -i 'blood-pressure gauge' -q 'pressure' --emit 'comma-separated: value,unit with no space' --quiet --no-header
72,mmHg
